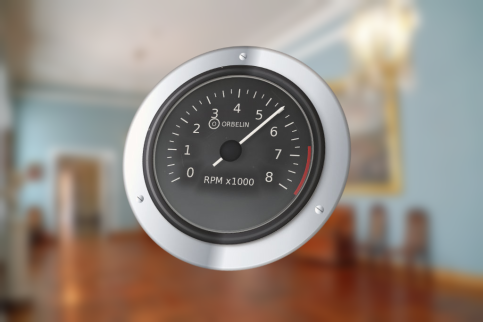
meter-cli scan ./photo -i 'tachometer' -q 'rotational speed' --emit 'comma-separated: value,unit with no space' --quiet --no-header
5500,rpm
